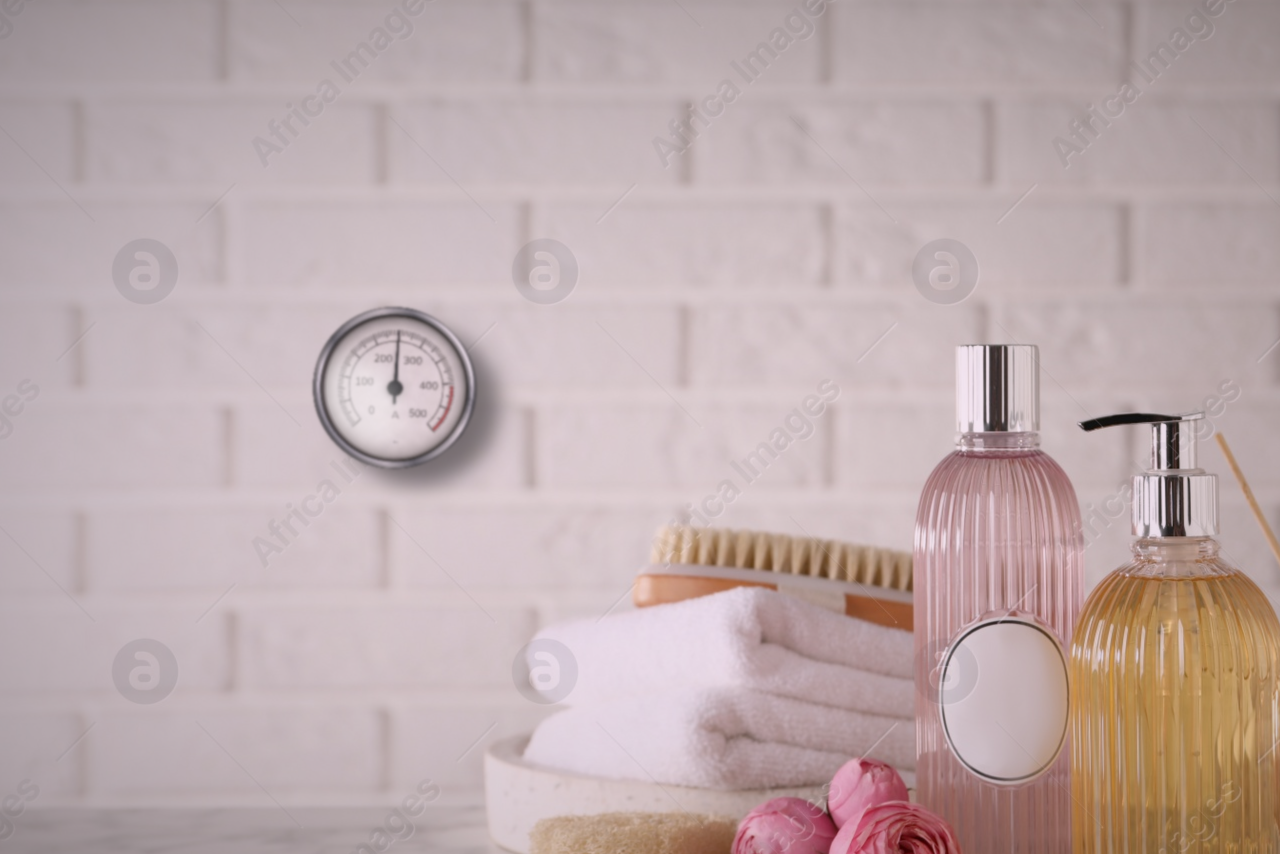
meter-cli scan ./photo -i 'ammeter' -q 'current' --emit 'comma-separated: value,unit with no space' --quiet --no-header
250,A
